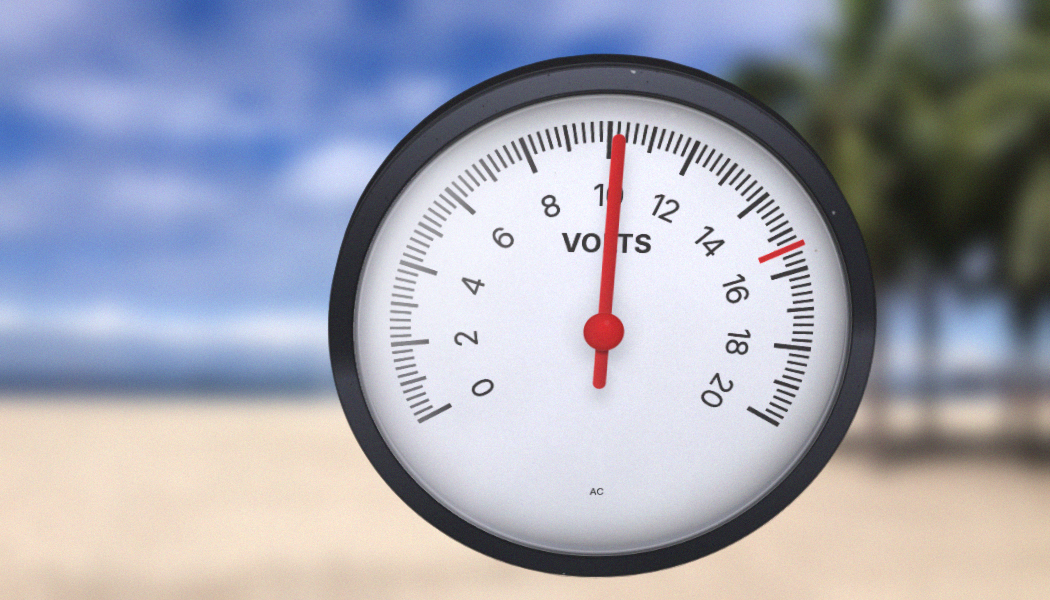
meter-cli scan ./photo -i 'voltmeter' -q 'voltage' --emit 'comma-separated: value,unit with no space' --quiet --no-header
10.2,V
